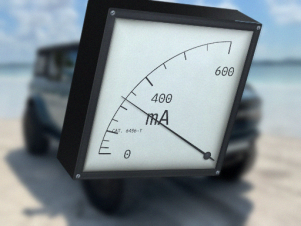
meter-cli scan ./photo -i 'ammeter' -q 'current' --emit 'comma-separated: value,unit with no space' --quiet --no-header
325,mA
